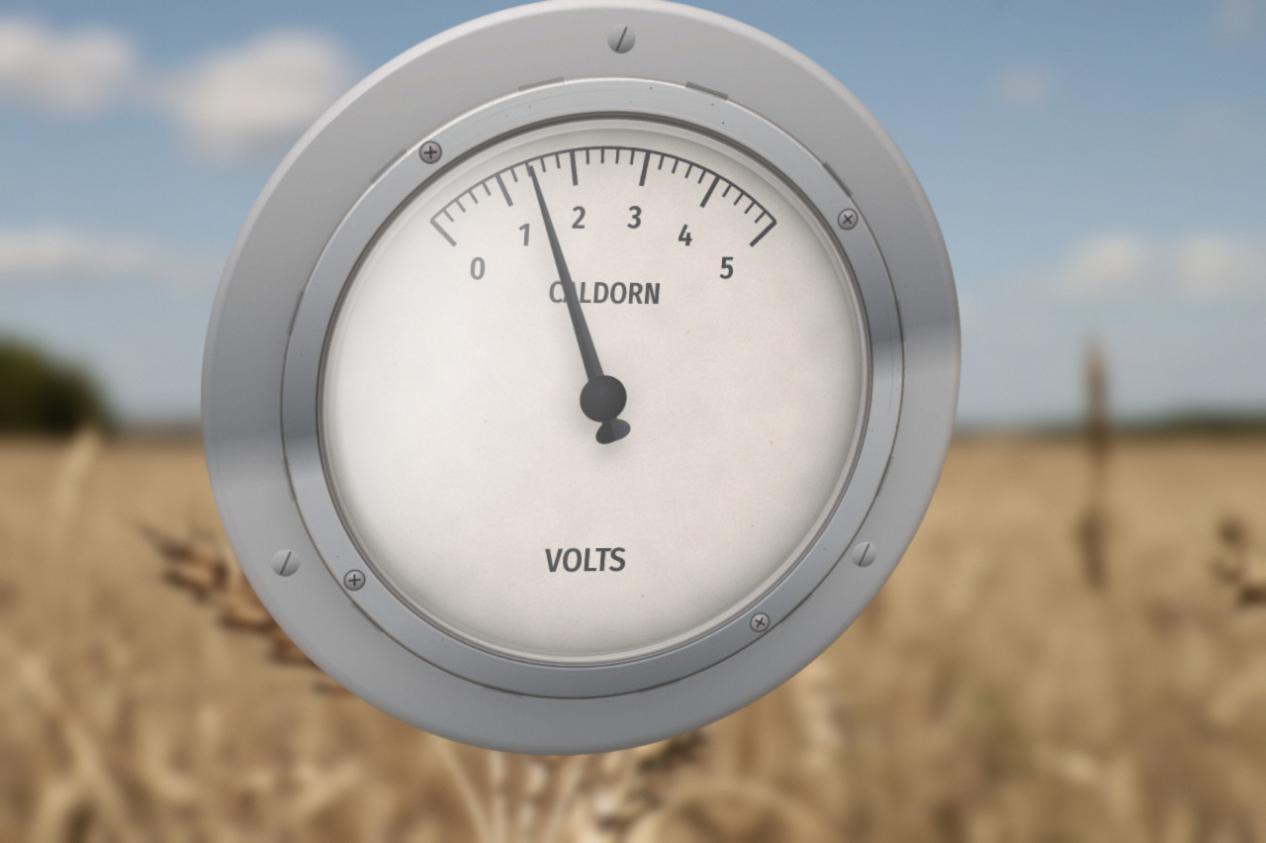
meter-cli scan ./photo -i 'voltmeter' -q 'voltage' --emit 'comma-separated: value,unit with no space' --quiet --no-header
1.4,V
